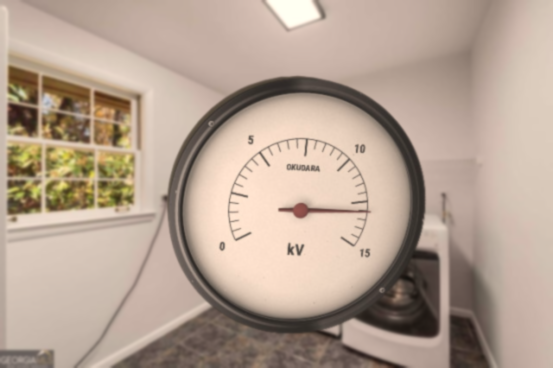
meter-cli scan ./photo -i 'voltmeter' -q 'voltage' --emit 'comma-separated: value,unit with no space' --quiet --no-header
13,kV
